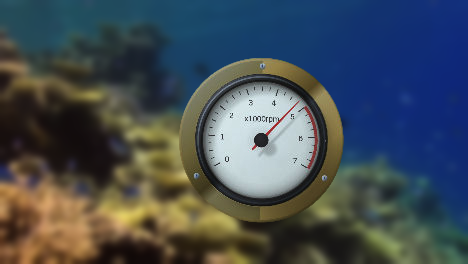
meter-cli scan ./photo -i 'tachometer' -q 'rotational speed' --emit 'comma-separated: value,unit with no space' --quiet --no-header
4750,rpm
